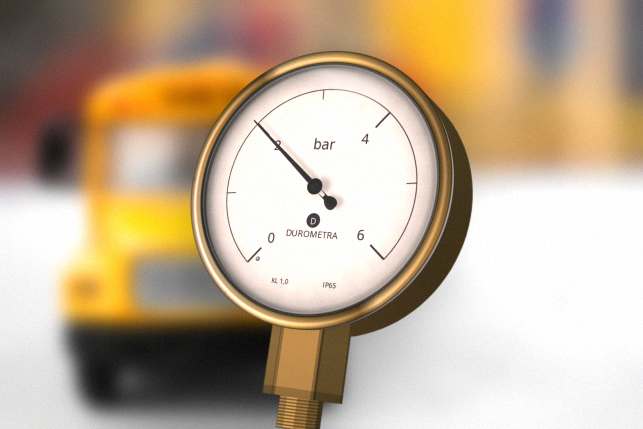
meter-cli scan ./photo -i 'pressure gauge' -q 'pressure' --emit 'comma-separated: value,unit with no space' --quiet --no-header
2,bar
